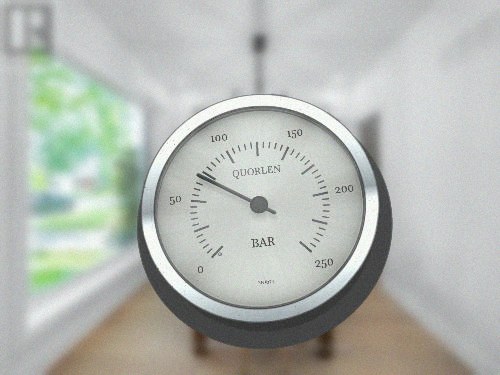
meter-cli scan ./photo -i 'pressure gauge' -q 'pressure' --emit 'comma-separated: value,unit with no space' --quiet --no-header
70,bar
